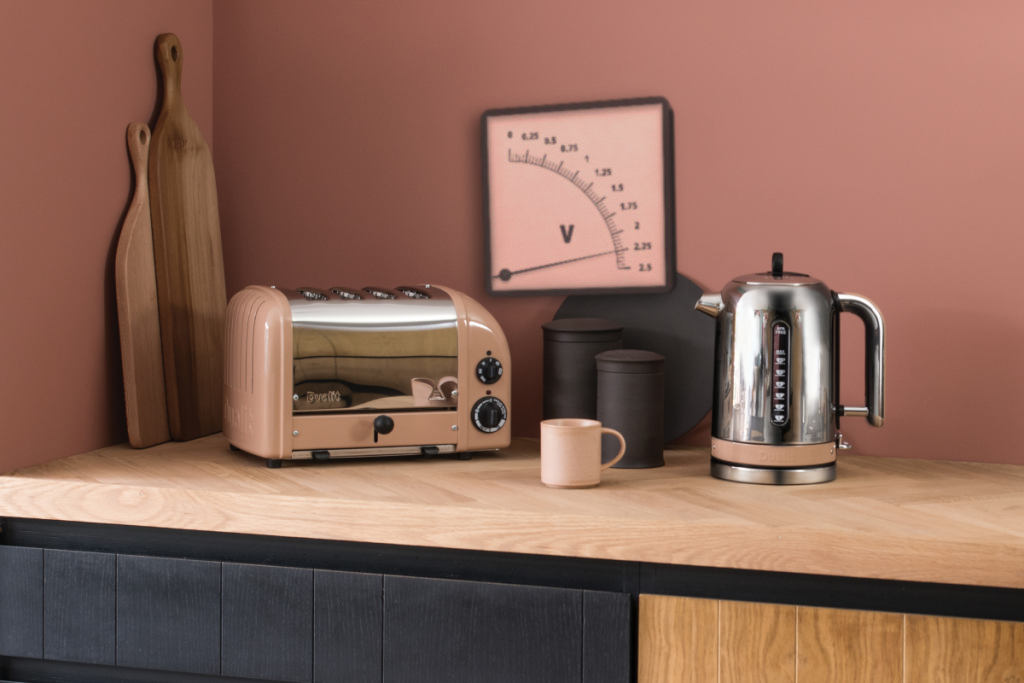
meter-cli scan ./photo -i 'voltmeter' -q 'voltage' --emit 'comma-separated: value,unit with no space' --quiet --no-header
2.25,V
